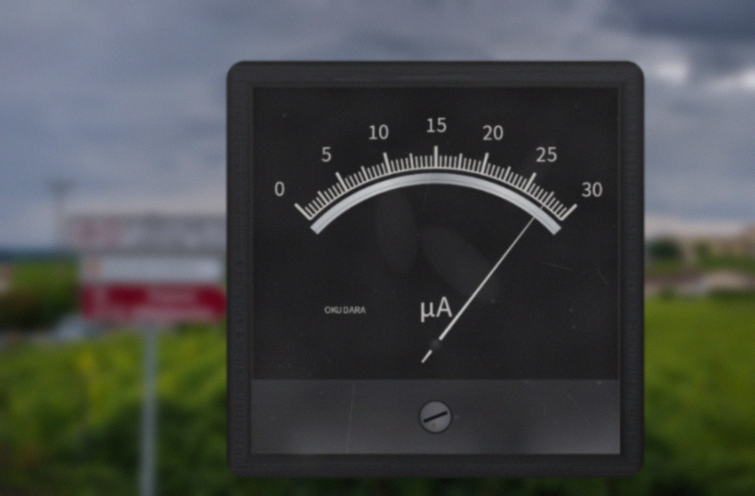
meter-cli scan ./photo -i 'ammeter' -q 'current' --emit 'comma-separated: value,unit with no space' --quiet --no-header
27.5,µA
